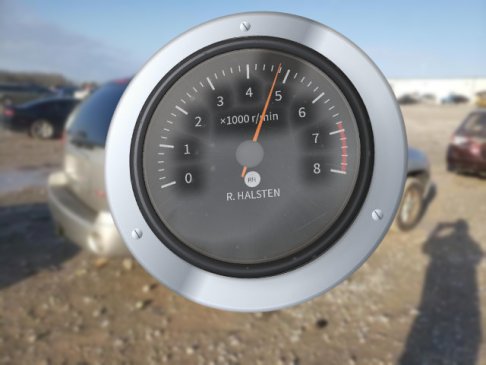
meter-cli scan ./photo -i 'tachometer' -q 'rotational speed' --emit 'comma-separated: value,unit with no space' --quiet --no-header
4800,rpm
